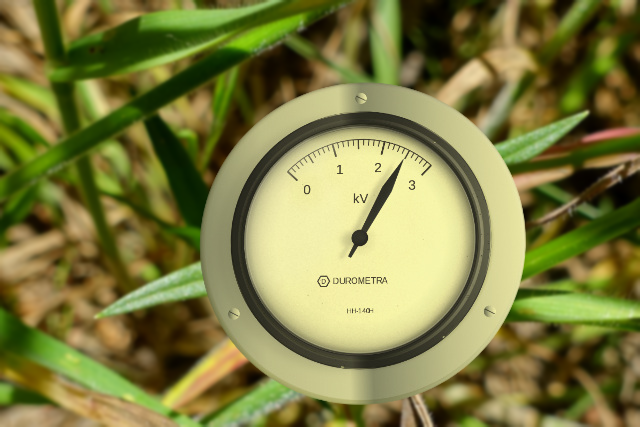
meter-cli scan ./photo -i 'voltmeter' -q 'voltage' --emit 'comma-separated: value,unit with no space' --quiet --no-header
2.5,kV
